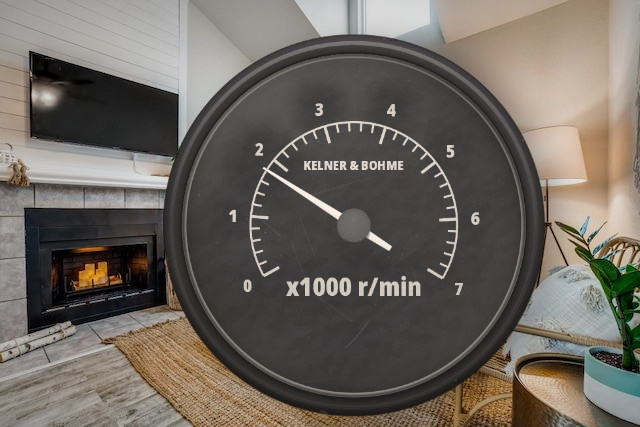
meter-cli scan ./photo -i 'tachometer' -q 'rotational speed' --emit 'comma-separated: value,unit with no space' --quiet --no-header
1800,rpm
